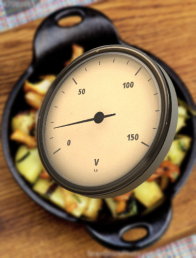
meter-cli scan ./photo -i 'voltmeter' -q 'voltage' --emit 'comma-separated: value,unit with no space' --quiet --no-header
15,V
